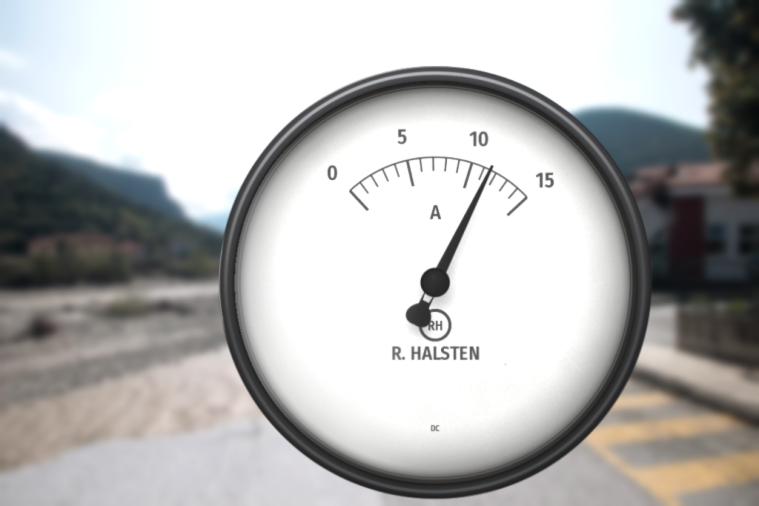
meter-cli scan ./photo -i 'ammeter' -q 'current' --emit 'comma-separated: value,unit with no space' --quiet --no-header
11.5,A
